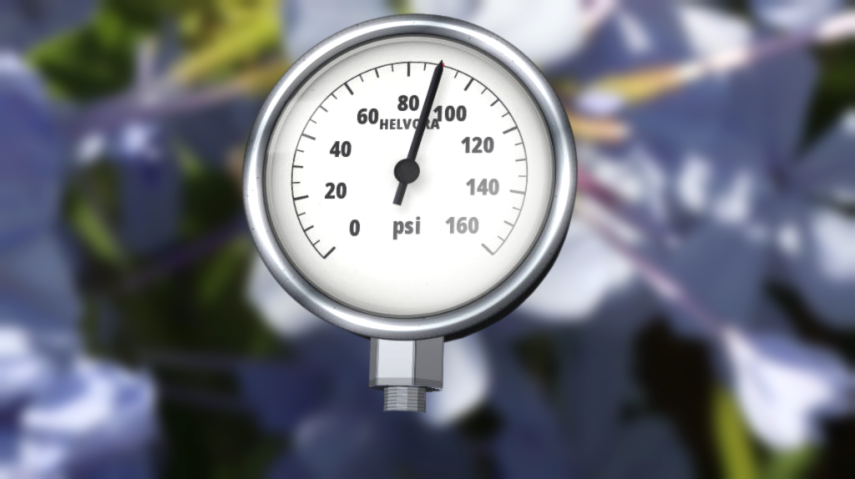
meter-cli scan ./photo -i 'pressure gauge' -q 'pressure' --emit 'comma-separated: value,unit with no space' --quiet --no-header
90,psi
